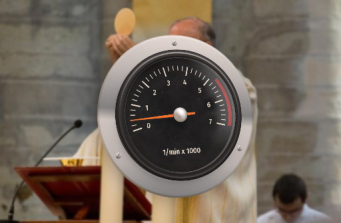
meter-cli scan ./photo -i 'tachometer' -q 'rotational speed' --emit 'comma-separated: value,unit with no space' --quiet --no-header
400,rpm
